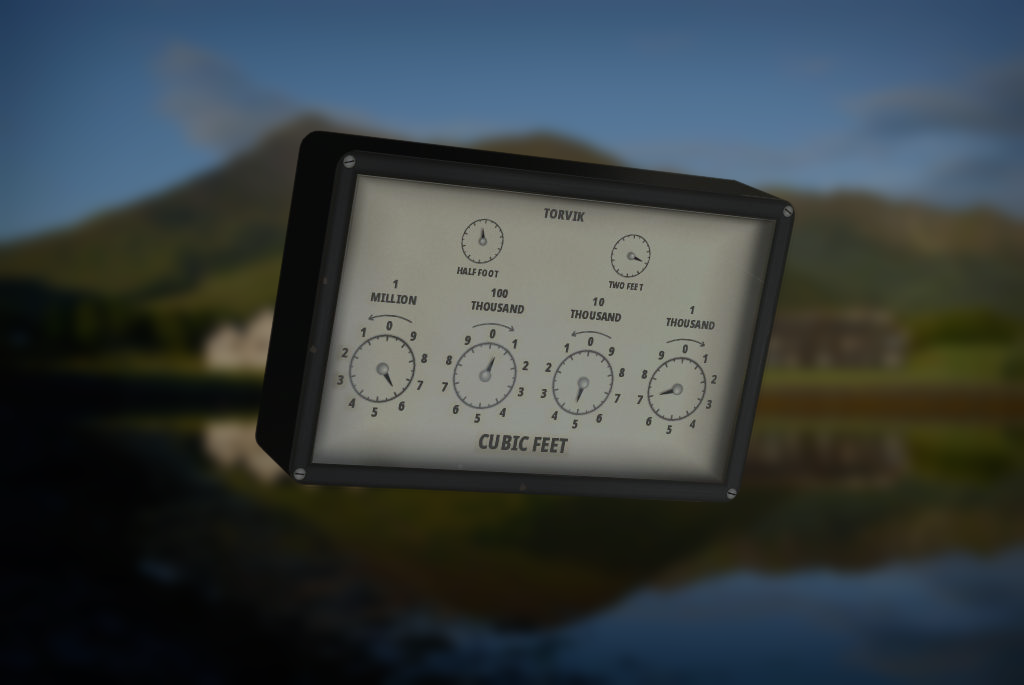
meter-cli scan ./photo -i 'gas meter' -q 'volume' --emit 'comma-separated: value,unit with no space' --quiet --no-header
604700,ft³
